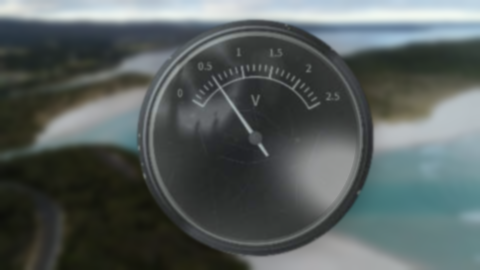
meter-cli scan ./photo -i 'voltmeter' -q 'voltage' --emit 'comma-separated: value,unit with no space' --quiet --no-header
0.5,V
